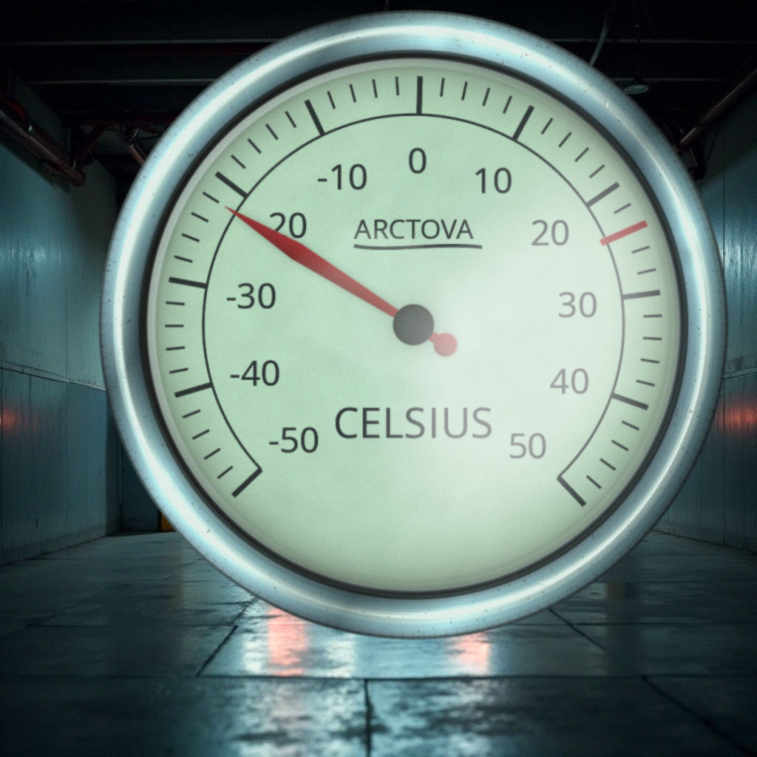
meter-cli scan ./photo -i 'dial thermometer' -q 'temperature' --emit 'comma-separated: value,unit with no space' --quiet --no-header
-22,°C
